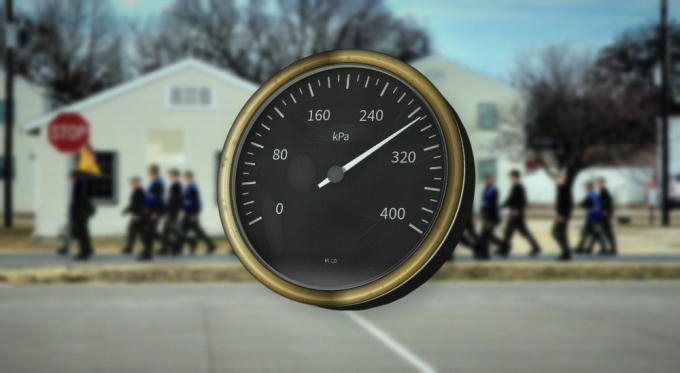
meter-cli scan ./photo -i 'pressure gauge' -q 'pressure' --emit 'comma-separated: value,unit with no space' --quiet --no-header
290,kPa
